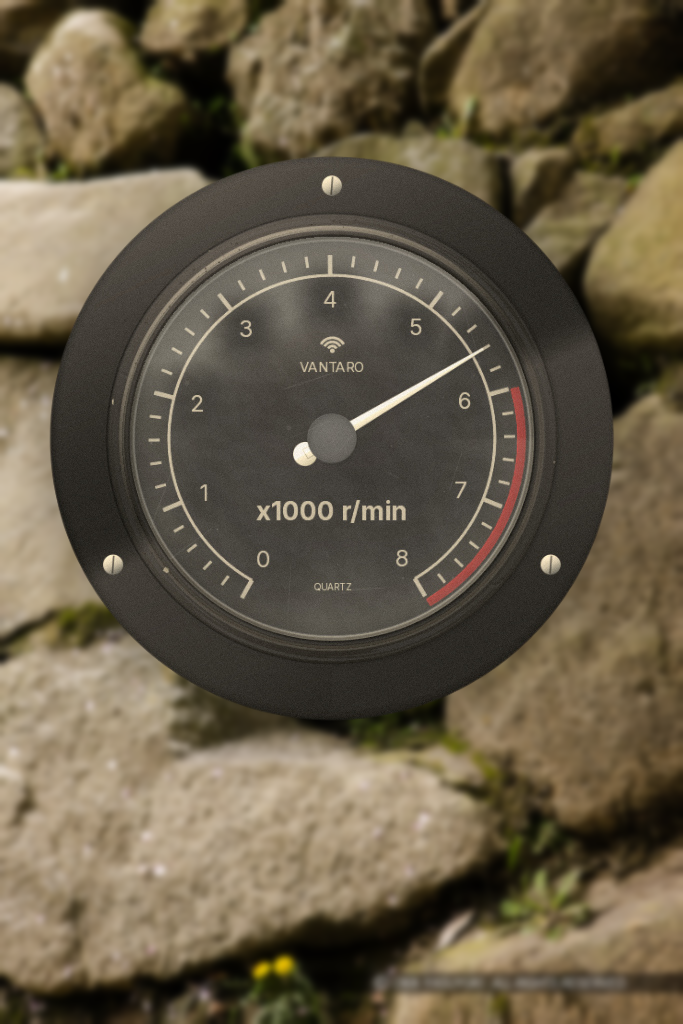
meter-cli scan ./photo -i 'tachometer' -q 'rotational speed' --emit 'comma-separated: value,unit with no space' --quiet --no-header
5600,rpm
